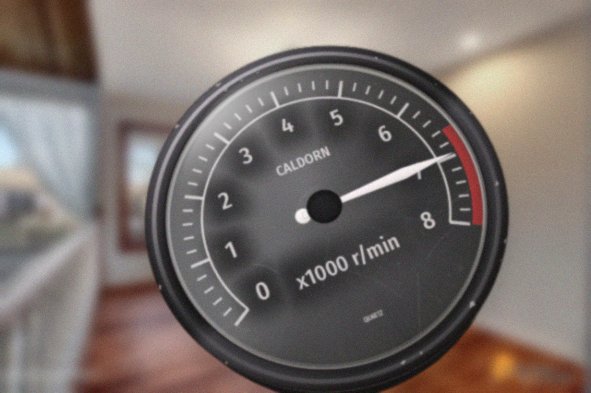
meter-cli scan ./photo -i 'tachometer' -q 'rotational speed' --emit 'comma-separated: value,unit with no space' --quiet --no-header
7000,rpm
